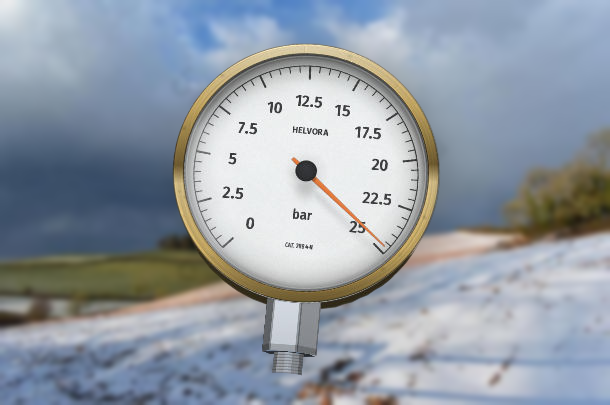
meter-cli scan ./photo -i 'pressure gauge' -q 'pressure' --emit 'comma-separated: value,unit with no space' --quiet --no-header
24.75,bar
